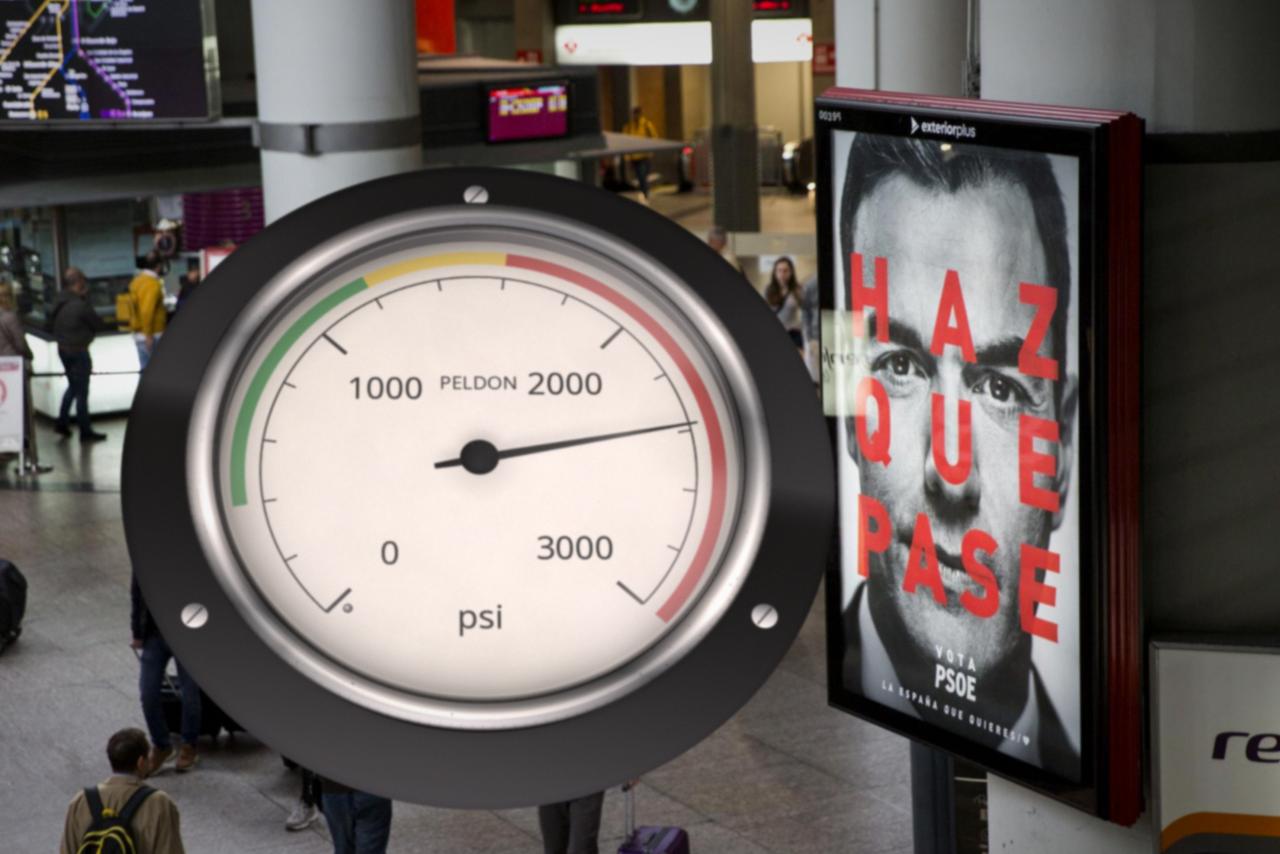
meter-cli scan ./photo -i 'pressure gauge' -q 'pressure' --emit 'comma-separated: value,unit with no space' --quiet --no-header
2400,psi
